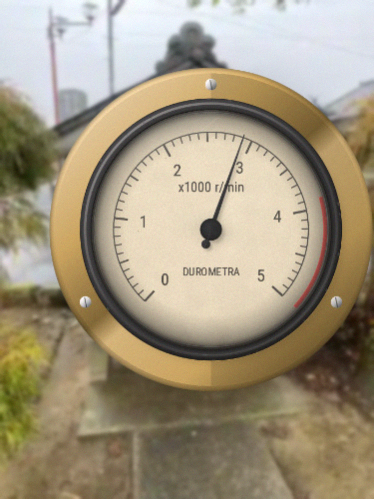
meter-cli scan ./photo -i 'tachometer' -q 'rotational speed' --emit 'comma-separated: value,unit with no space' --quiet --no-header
2900,rpm
